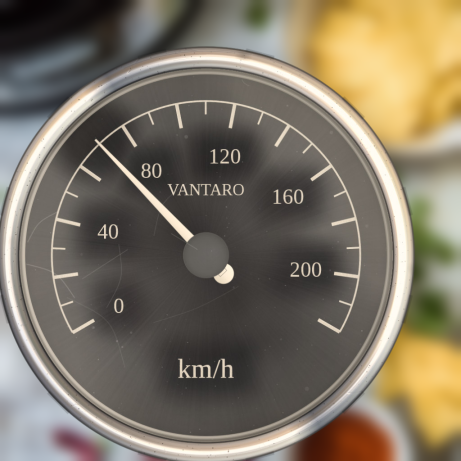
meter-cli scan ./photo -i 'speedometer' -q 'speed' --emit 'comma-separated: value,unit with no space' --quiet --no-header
70,km/h
